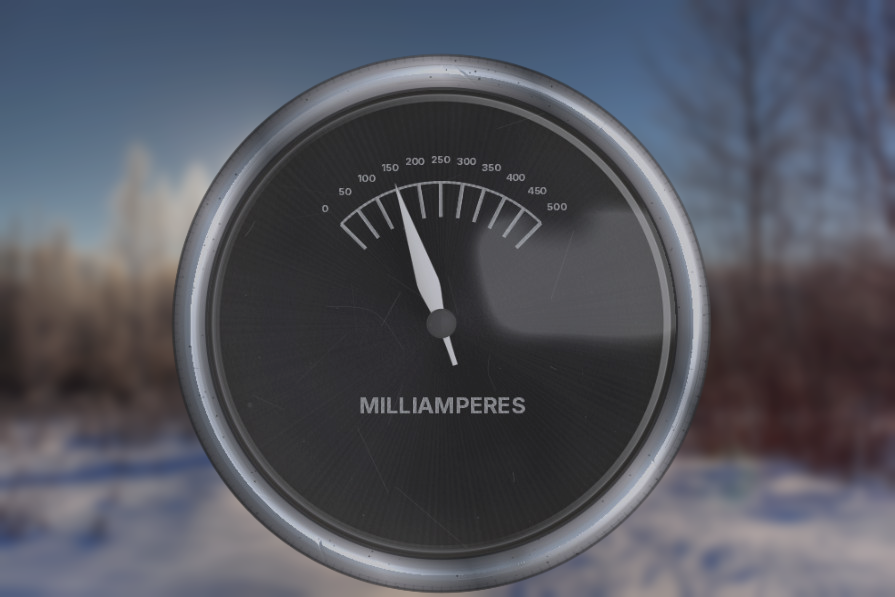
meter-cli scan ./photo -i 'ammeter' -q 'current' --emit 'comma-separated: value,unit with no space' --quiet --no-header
150,mA
